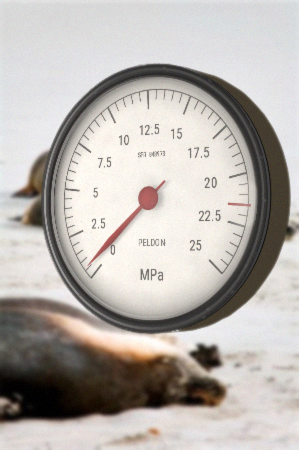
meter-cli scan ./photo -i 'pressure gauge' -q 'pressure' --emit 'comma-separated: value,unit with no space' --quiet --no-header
0.5,MPa
